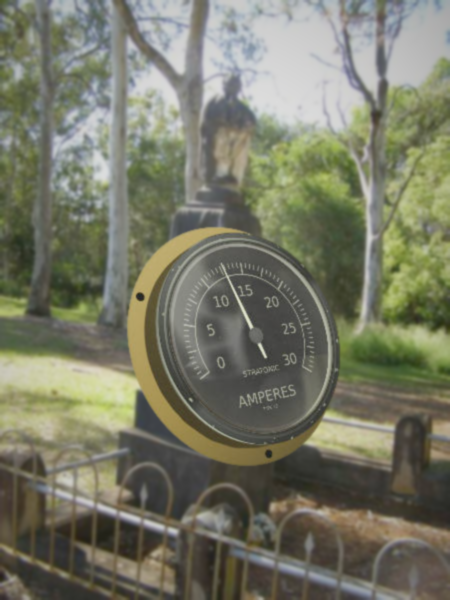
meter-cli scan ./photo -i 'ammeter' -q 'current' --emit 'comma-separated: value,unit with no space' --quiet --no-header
12.5,A
